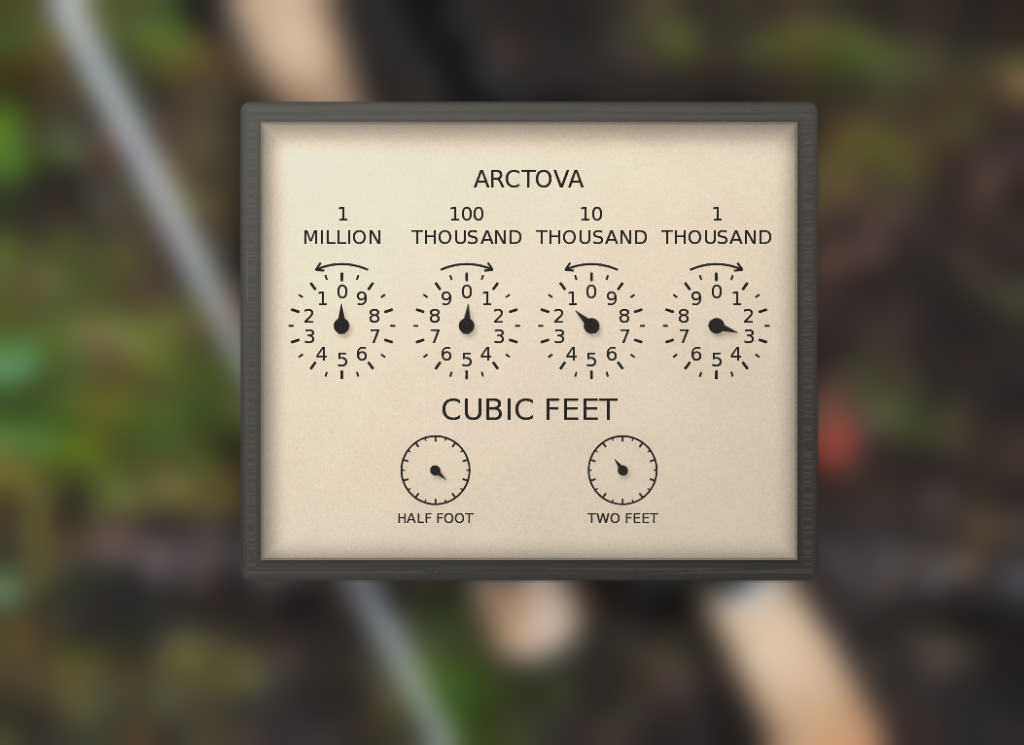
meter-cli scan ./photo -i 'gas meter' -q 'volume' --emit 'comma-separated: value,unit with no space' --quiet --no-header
1300,ft³
